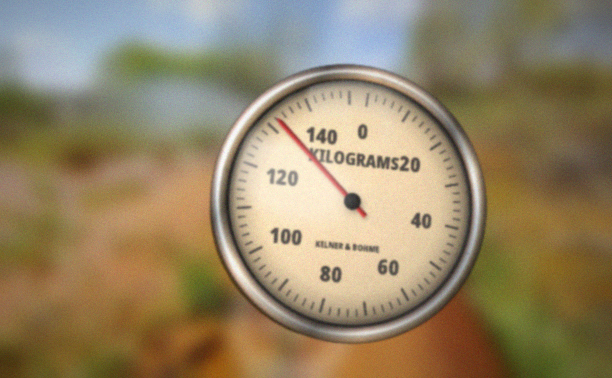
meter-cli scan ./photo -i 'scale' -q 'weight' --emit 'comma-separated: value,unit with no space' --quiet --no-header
132,kg
